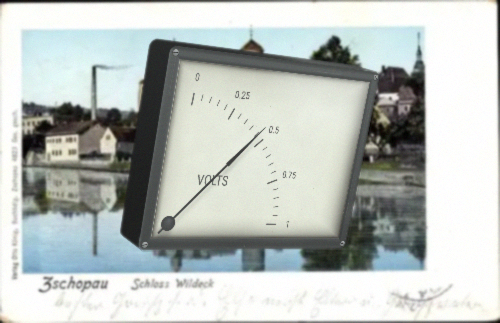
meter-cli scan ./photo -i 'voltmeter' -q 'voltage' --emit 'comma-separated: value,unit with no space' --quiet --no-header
0.45,V
